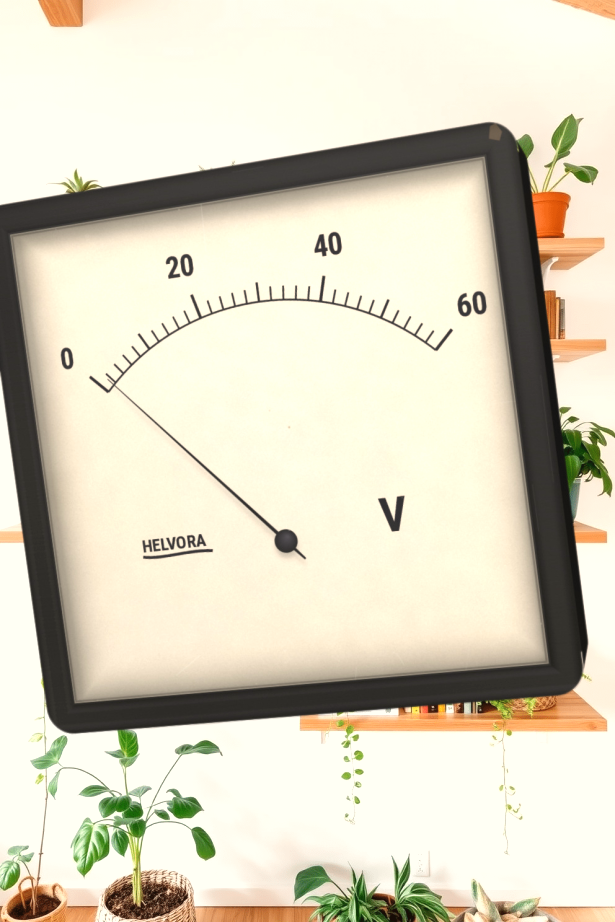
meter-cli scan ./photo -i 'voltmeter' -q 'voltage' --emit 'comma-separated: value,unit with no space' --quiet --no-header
2,V
